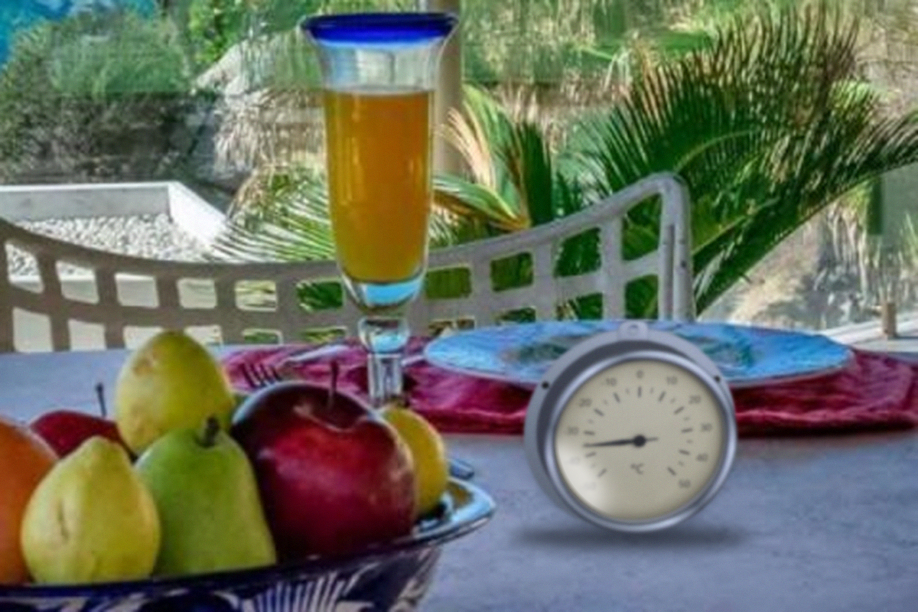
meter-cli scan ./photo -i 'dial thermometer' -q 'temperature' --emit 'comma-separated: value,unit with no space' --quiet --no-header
-35,°C
